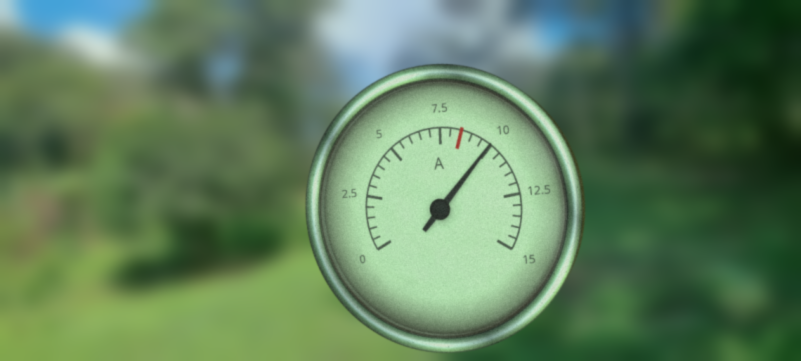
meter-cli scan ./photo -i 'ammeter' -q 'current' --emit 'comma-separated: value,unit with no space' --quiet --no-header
10,A
